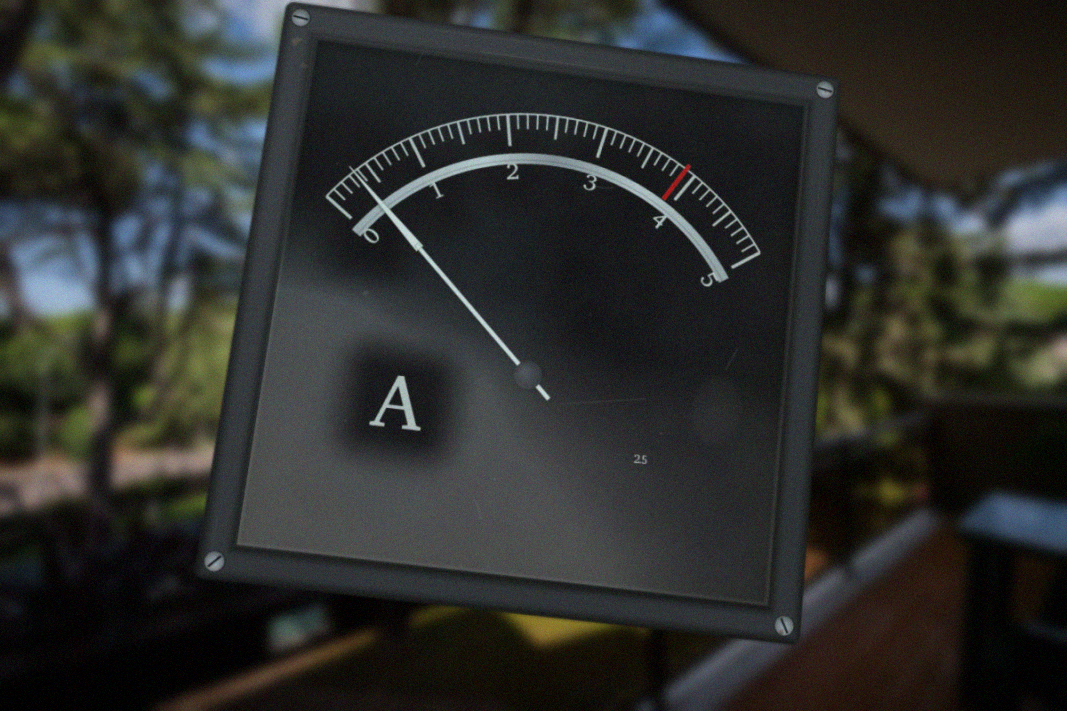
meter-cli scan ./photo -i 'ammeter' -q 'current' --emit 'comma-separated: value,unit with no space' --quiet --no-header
0.35,A
